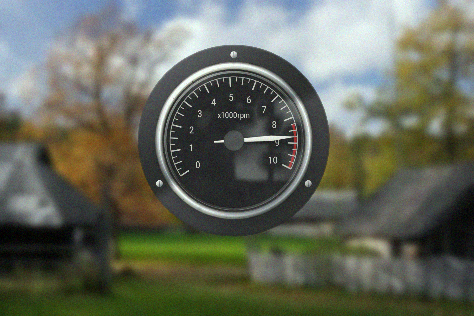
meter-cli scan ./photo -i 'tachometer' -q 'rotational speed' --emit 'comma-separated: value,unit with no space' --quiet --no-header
8750,rpm
